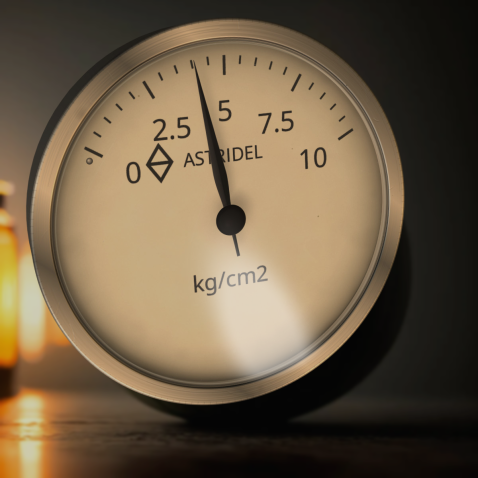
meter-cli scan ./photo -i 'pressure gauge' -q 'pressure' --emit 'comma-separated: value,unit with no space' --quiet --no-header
4,kg/cm²
